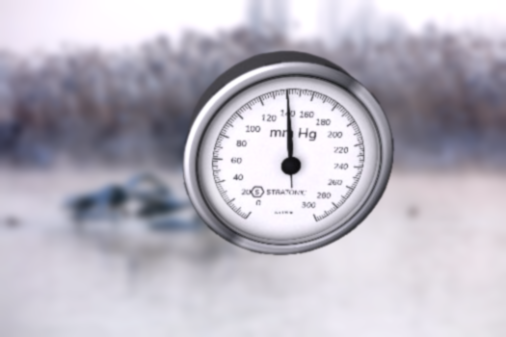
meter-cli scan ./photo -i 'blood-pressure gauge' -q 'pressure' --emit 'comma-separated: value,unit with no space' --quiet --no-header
140,mmHg
